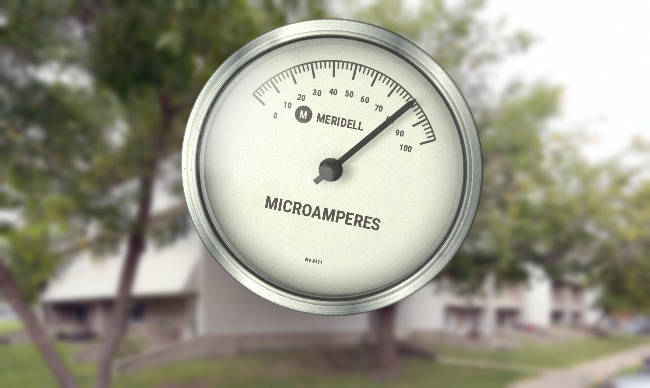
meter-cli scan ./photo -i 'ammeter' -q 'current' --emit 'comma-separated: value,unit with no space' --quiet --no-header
80,µA
